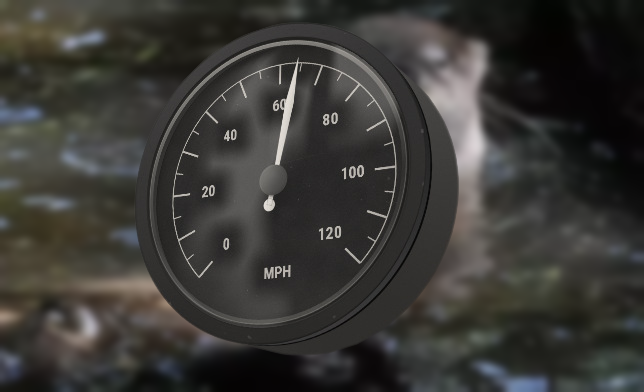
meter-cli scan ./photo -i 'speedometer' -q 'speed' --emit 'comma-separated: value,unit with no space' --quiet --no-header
65,mph
